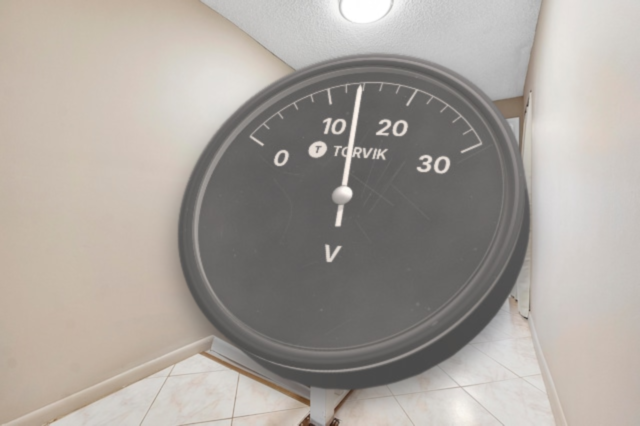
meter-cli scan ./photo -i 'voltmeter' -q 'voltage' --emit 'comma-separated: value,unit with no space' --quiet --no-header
14,V
